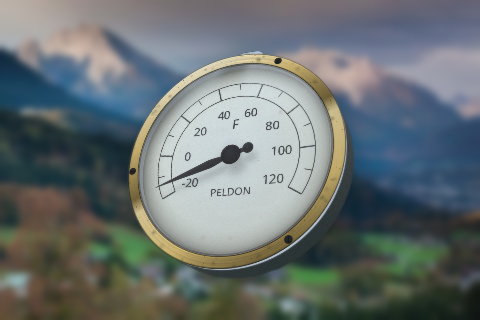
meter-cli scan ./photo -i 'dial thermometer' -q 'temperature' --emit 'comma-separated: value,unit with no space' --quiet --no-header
-15,°F
